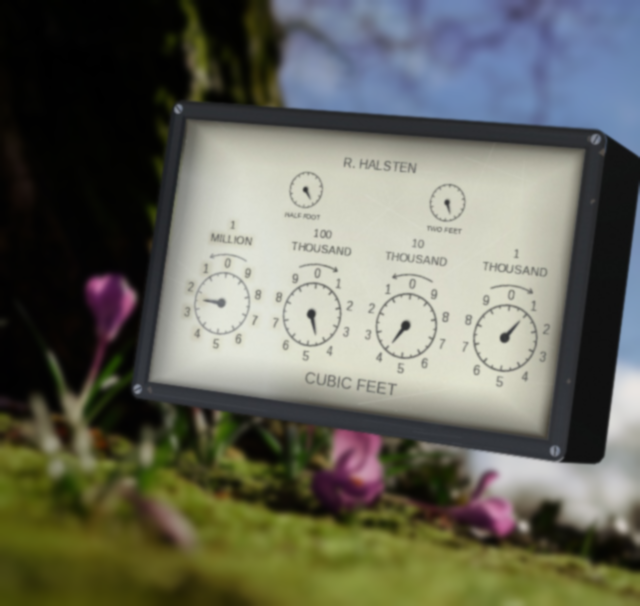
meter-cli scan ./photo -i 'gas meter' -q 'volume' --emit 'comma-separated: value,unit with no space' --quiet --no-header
244100,ft³
